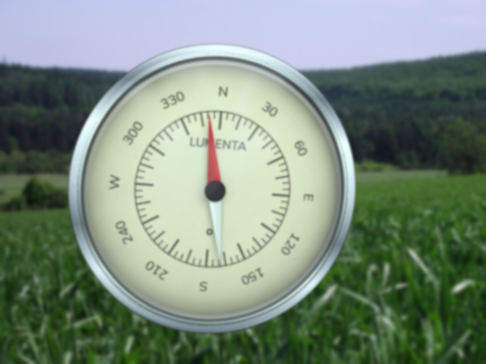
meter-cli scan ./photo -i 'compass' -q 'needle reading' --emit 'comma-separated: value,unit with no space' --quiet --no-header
350,°
